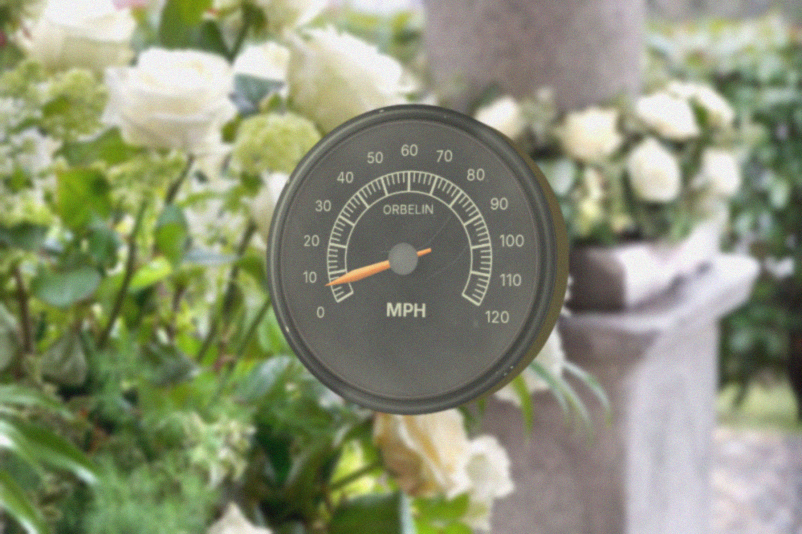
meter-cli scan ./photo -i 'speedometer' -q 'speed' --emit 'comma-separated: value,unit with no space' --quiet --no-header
6,mph
